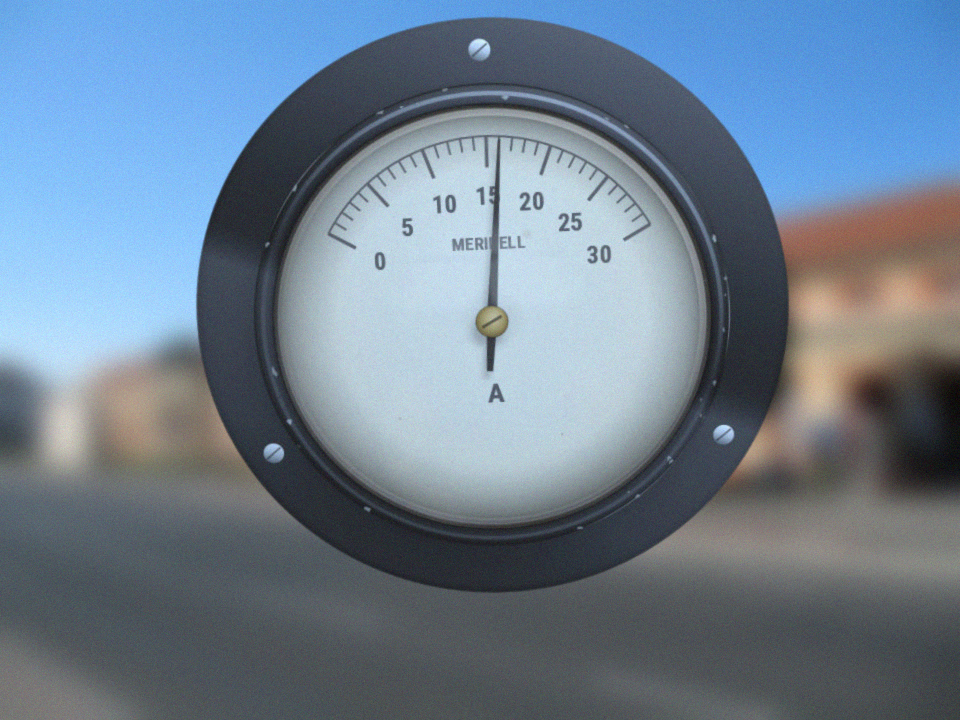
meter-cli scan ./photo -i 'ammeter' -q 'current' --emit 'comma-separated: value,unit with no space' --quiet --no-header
16,A
